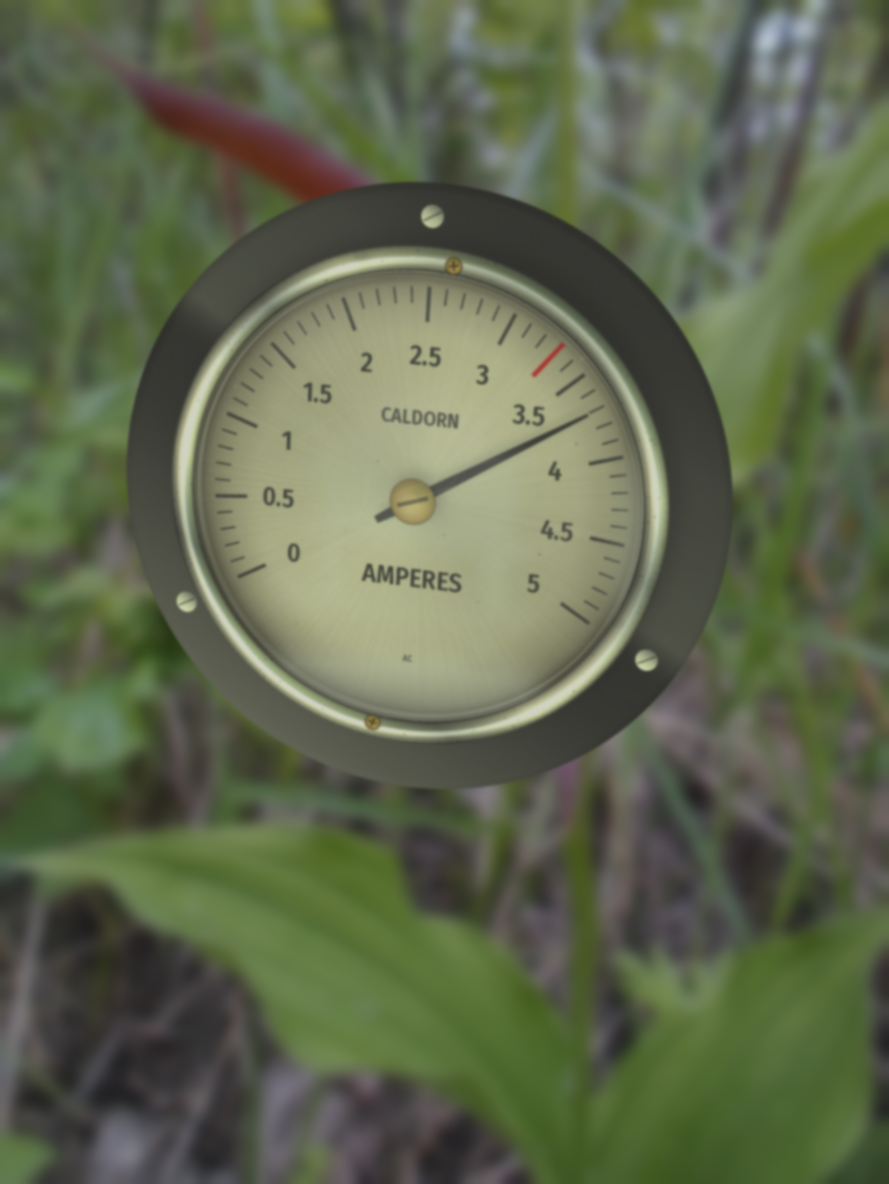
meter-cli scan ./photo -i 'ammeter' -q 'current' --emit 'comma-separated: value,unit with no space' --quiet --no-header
3.7,A
